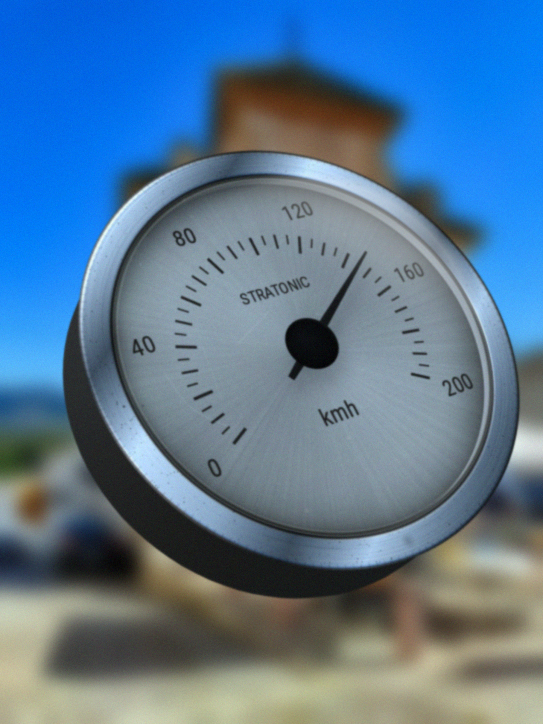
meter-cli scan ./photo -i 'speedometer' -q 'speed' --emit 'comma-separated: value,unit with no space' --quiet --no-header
145,km/h
